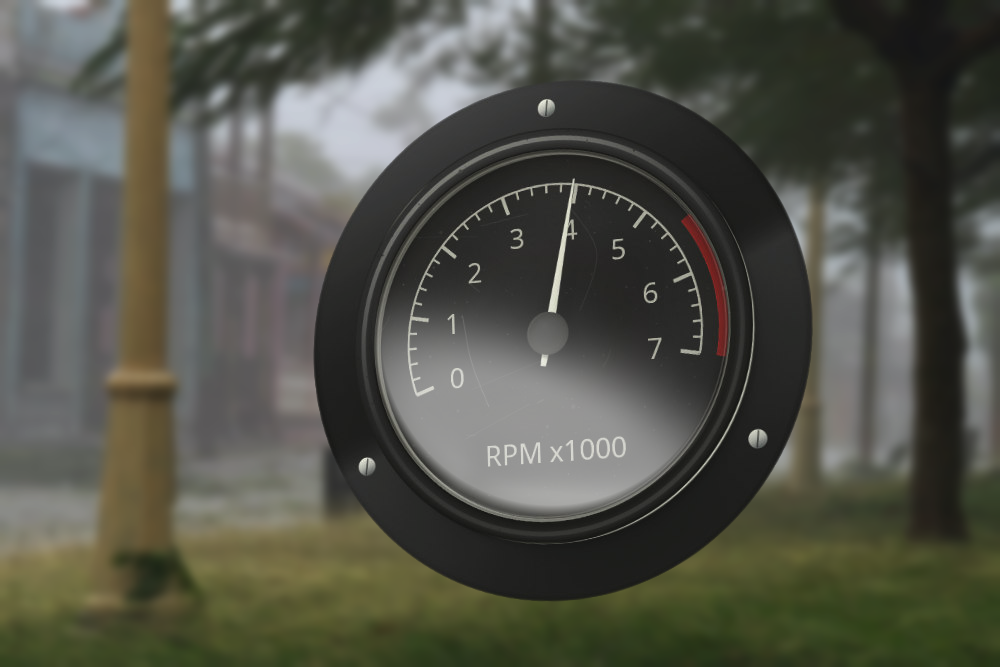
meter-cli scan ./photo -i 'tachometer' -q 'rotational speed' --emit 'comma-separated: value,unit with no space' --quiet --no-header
4000,rpm
